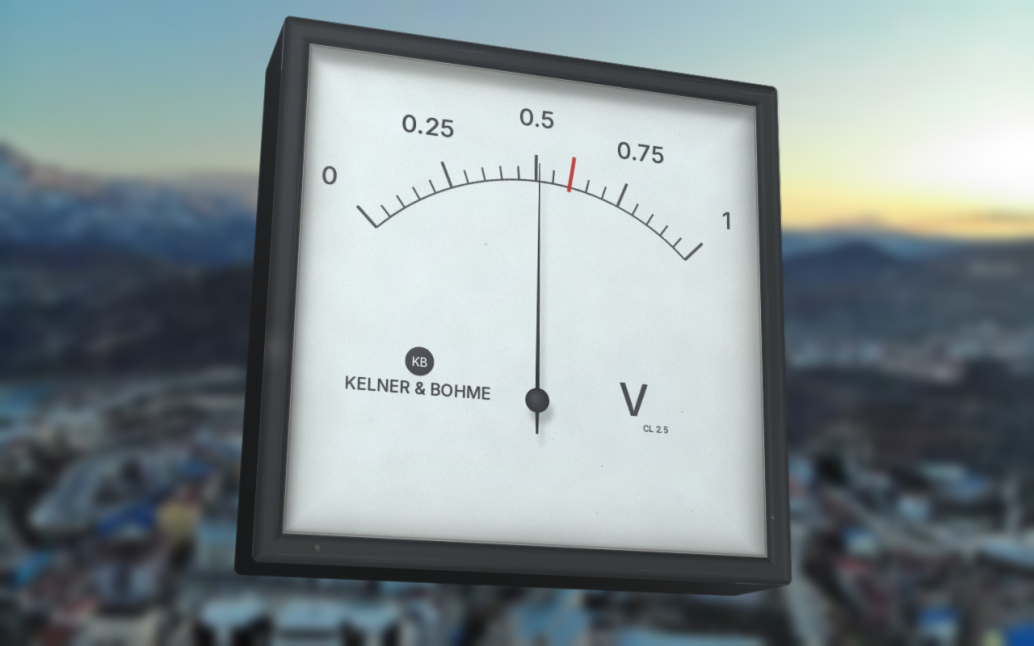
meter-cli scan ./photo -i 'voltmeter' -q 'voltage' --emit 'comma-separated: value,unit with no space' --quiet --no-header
0.5,V
